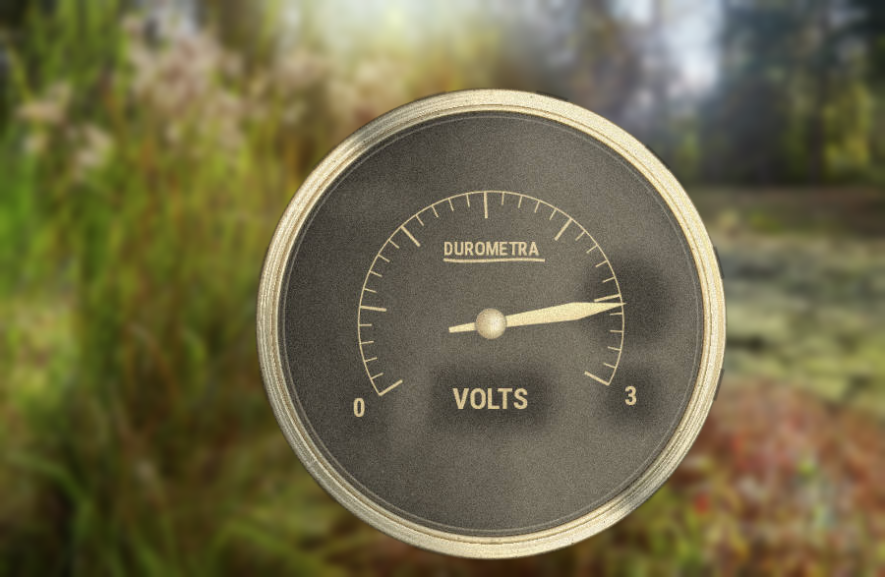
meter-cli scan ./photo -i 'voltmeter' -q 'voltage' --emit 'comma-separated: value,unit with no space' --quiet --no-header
2.55,V
